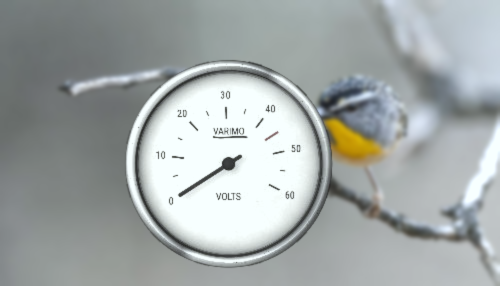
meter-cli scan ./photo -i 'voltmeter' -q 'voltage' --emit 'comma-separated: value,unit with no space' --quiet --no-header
0,V
